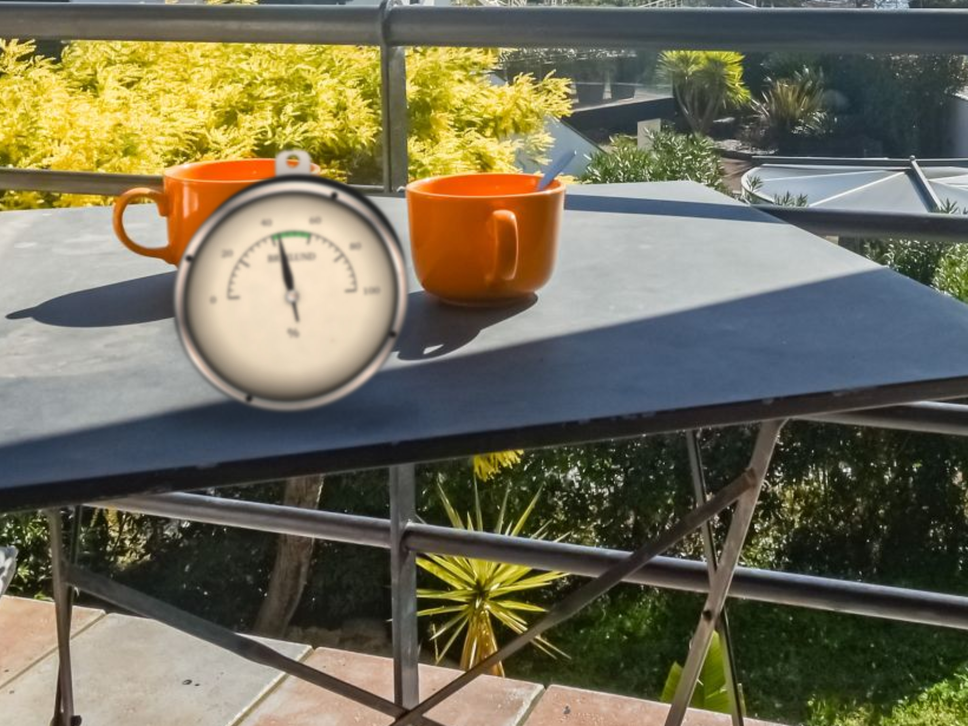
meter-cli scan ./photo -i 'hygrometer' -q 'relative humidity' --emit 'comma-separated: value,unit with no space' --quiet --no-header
44,%
